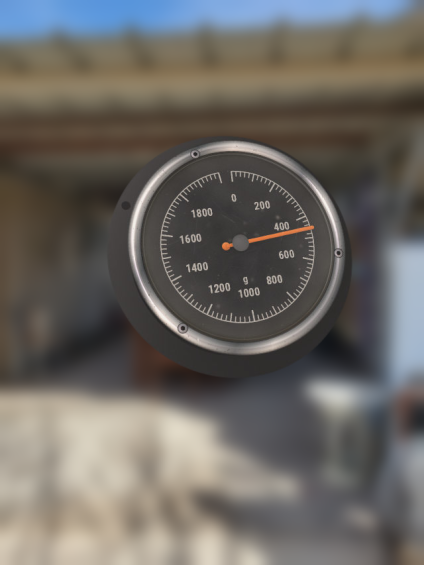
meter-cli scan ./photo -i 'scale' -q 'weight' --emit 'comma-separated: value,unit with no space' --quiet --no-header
460,g
